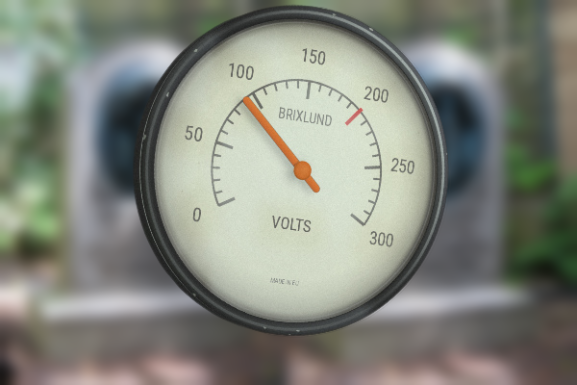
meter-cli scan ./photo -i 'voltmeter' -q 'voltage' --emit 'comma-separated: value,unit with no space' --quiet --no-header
90,V
